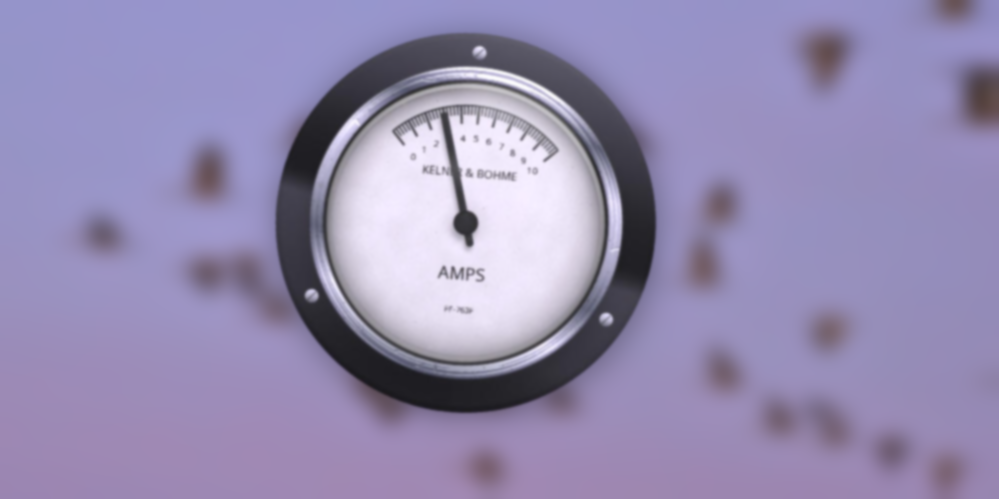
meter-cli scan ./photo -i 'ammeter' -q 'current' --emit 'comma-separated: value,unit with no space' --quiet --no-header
3,A
